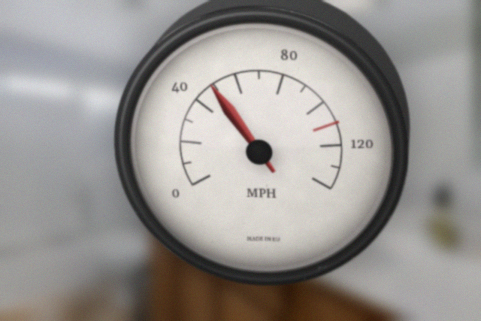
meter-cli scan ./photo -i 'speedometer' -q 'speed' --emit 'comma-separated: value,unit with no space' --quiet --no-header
50,mph
